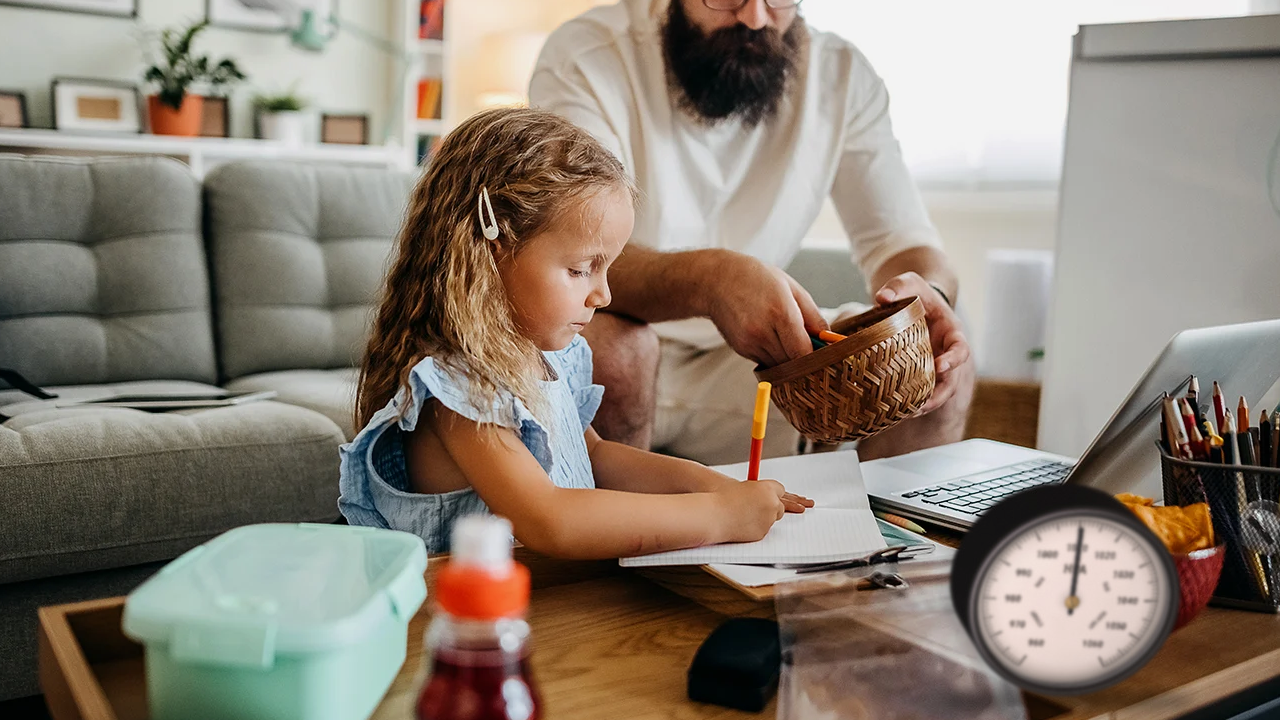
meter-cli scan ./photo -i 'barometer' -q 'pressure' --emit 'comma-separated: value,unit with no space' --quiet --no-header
1010,hPa
